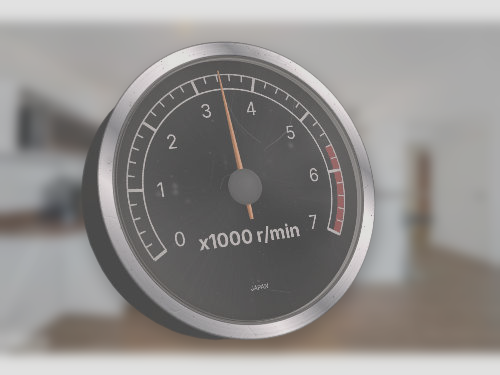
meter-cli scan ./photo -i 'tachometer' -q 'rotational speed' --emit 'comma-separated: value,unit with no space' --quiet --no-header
3400,rpm
